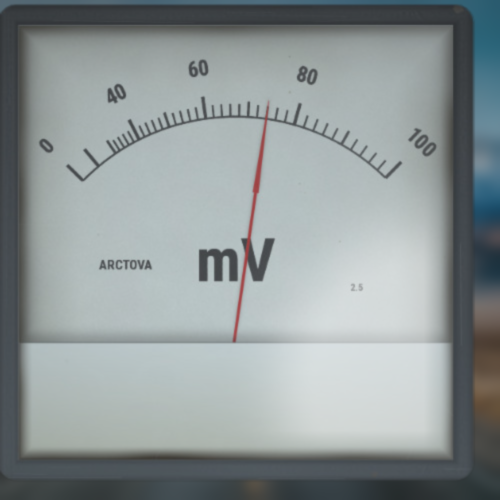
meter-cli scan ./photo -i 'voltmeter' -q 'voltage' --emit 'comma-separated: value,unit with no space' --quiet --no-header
74,mV
